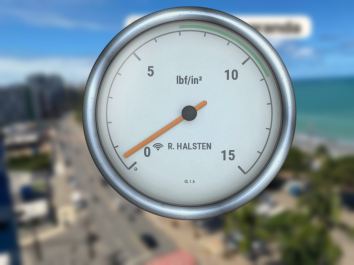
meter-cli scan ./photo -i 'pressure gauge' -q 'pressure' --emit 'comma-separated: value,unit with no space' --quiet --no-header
0.5,psi
